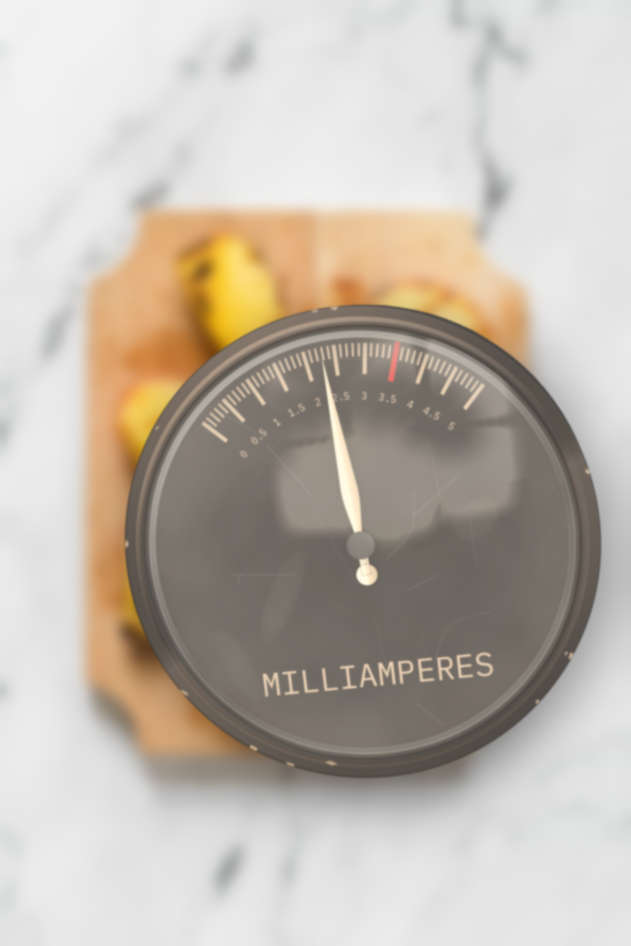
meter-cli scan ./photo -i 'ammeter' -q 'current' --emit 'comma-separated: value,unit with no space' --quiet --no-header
2.3,mA
